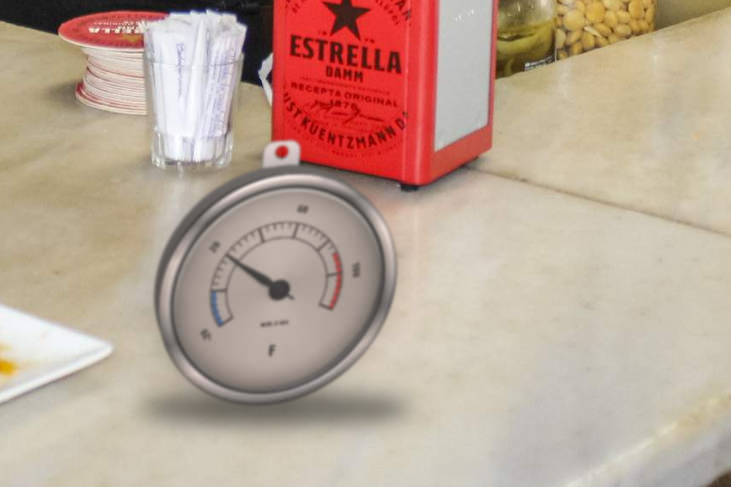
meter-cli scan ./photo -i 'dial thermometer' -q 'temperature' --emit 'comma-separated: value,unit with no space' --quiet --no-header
20,°F
